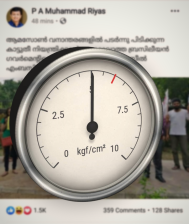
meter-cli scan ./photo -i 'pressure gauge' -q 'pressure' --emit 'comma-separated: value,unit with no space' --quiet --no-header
5,kg/cm²
